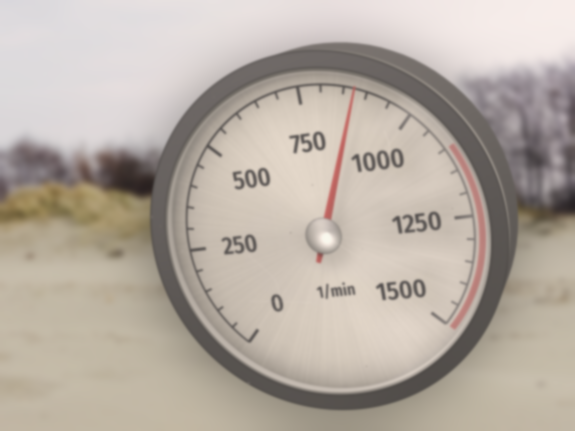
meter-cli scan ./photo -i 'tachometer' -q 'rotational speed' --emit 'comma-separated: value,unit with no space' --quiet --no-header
875,rpm
